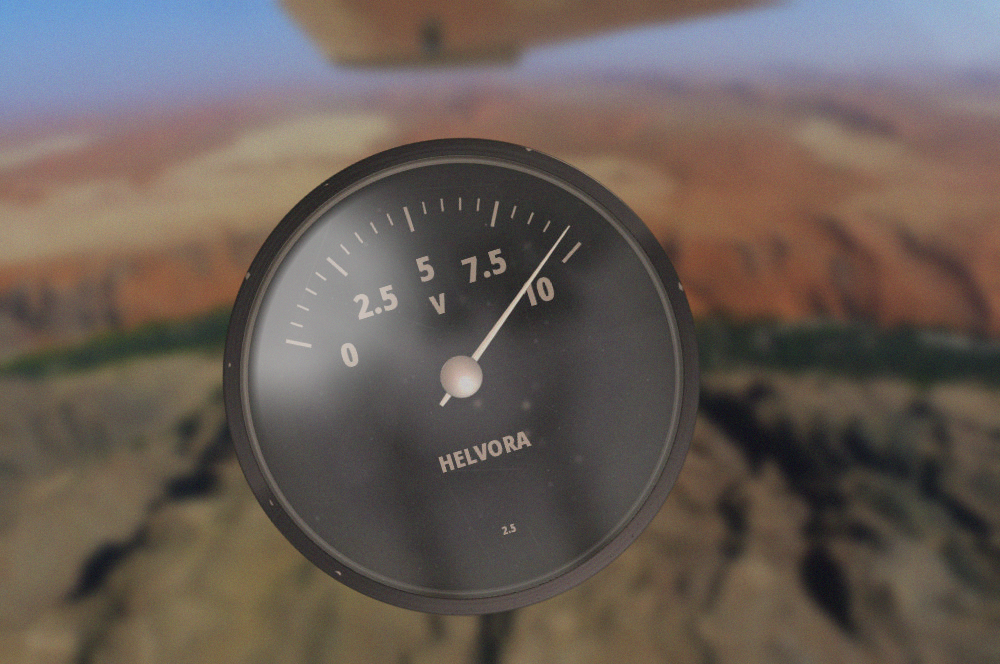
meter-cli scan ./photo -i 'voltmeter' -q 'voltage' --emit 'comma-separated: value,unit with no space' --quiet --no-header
9.5,V
